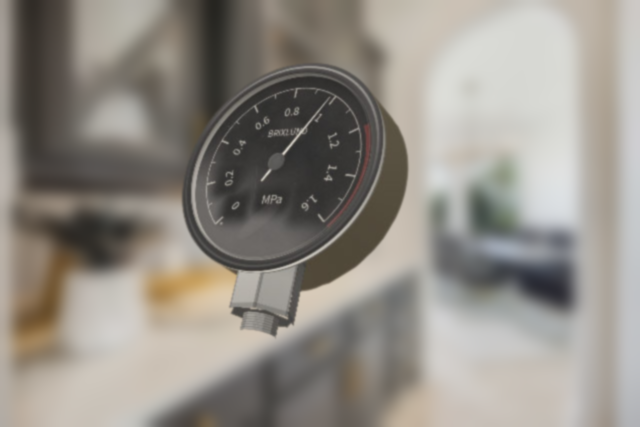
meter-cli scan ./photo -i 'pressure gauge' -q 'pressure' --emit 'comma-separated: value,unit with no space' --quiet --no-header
1,MPa
